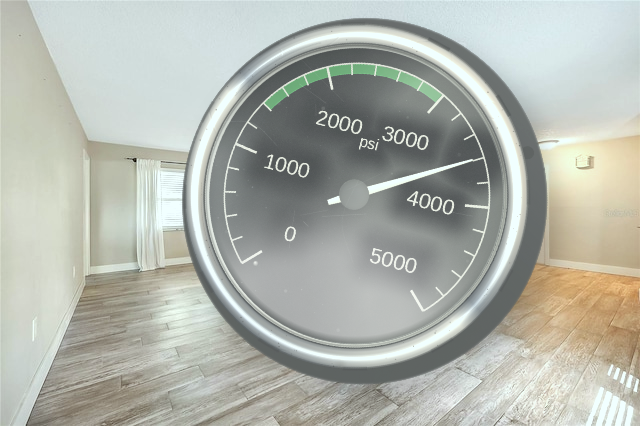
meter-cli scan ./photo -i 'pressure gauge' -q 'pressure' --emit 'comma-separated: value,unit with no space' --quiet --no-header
3600,psi
